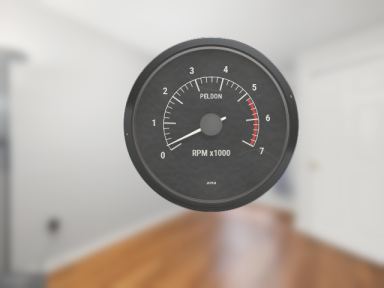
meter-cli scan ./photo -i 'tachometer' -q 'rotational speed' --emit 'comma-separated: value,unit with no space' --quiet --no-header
200,rpm
